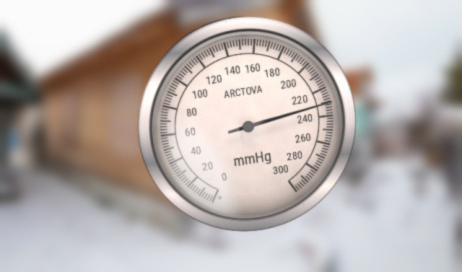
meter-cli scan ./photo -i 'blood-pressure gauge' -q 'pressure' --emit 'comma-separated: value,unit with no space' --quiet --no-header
230,mmHg
